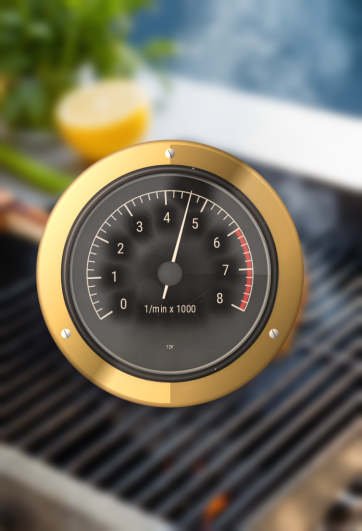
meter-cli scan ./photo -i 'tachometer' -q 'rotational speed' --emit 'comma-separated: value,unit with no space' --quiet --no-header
4600,rpm
